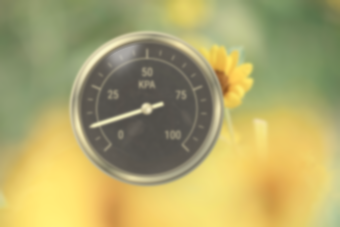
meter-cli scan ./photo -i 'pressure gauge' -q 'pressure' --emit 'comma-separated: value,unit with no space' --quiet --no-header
10,kPa
